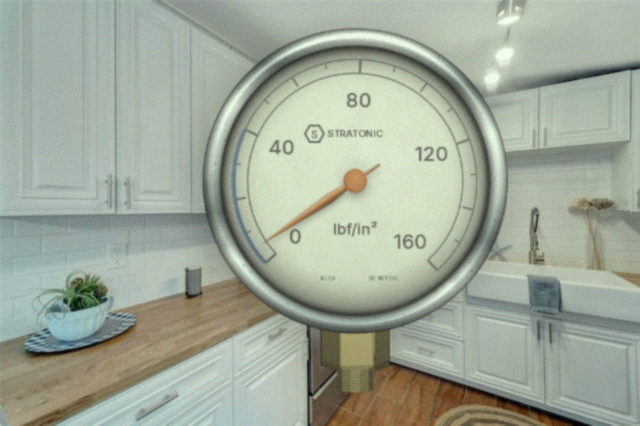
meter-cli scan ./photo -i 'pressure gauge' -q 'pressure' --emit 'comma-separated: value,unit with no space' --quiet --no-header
5,psi
